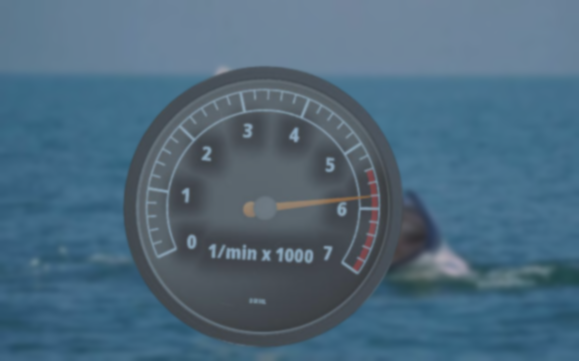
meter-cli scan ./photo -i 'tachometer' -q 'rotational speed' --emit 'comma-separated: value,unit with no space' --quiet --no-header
5800,rpm
